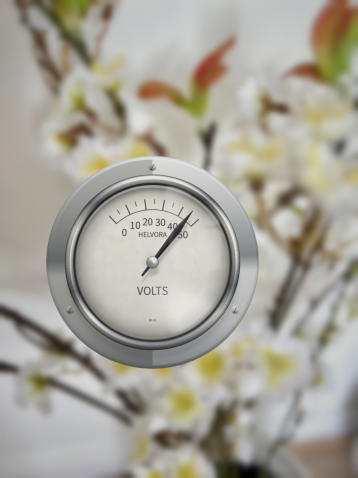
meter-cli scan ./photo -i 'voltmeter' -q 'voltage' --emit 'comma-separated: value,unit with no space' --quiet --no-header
45,V
